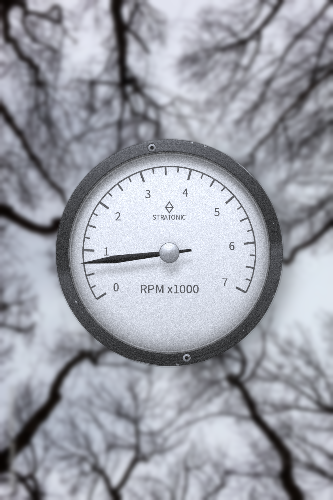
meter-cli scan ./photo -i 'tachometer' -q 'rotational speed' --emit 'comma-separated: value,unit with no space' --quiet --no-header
750,rpm
